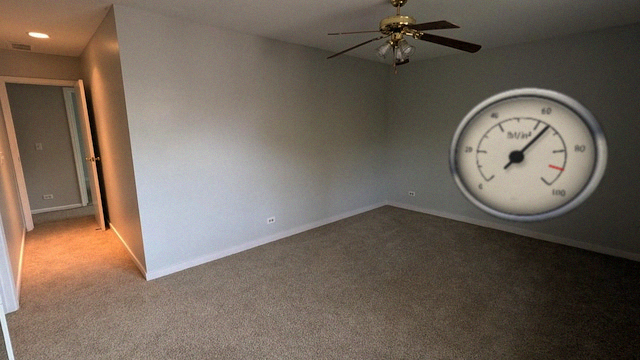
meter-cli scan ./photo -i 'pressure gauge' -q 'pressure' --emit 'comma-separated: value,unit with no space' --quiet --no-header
65,psi
